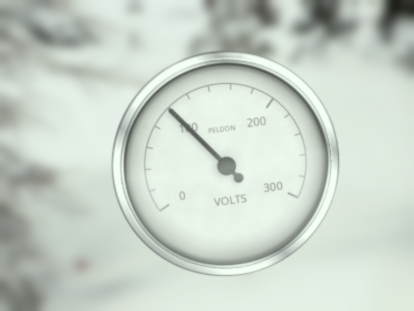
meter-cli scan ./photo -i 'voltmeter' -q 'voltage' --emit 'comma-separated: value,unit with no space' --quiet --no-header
100,V
